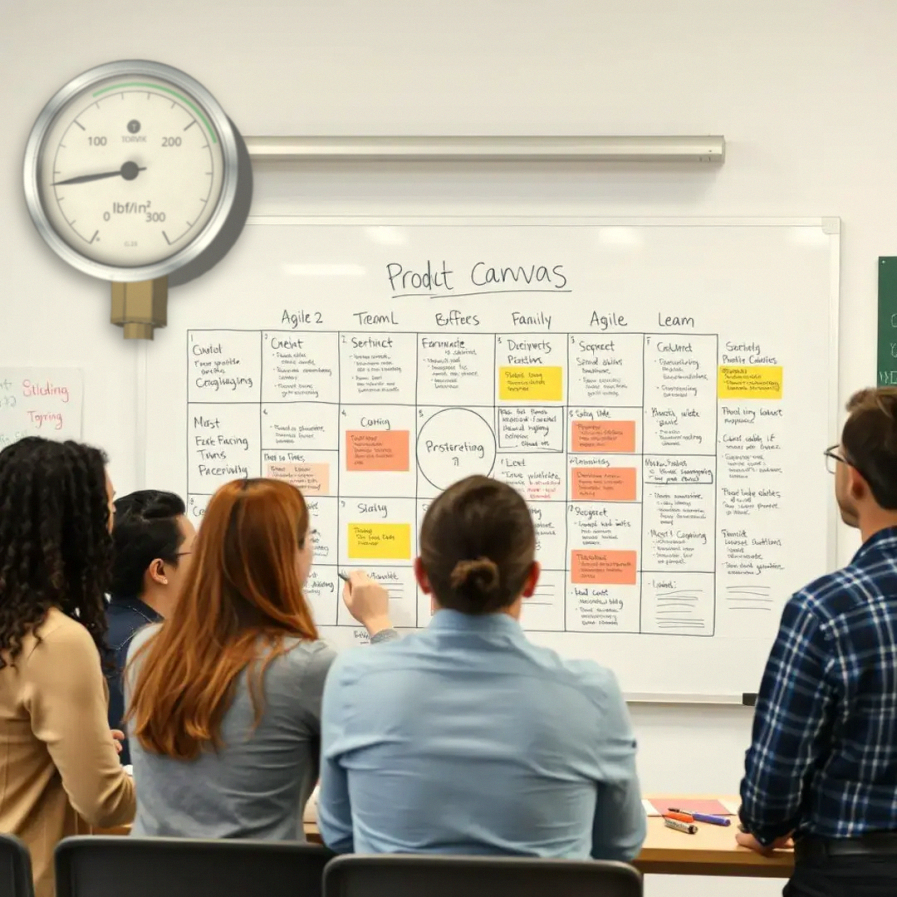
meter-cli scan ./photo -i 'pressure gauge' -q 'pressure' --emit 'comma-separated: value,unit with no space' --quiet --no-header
50,psi
